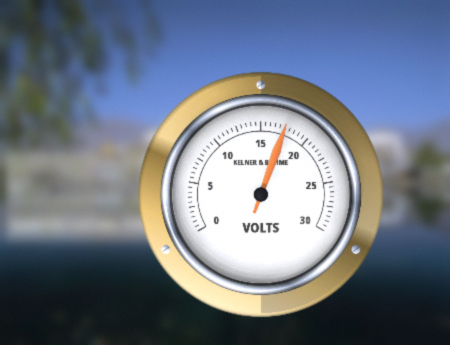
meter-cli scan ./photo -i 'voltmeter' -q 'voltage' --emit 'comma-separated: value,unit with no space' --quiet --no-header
17.5,V
